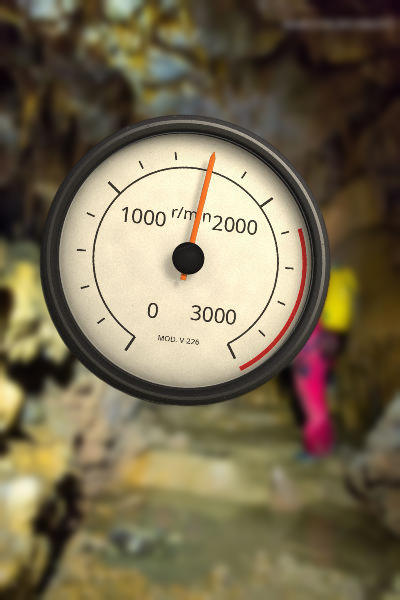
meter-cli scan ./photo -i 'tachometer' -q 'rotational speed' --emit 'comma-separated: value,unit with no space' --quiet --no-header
1600,rpm
